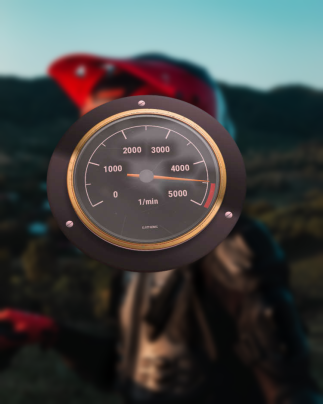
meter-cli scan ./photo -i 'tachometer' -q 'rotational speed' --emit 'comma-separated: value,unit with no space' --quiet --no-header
4500,rpm
